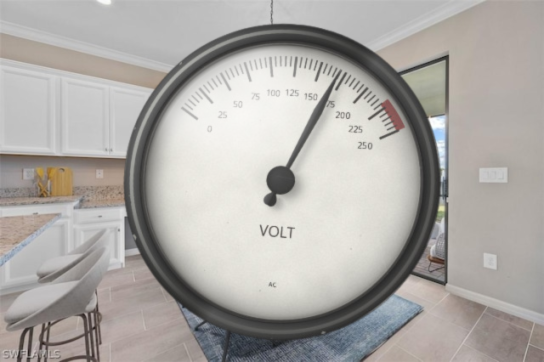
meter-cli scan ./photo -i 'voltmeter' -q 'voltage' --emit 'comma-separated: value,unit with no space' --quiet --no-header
170,V
